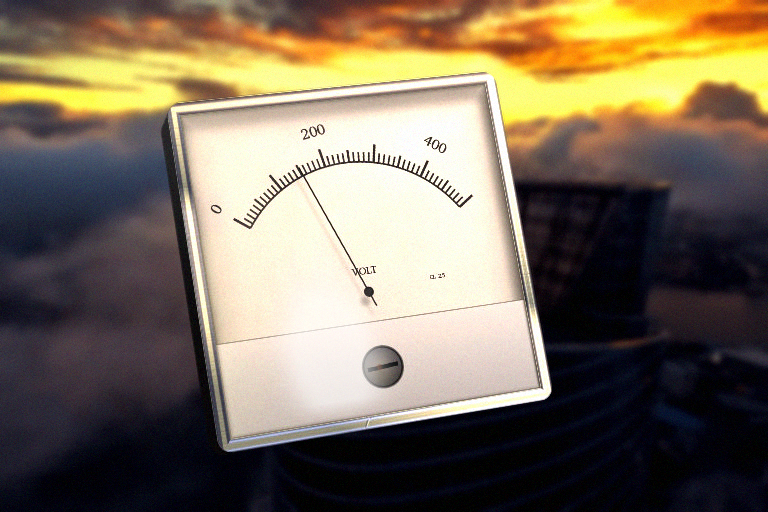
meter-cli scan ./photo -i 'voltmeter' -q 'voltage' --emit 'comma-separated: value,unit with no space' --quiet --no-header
150,V
